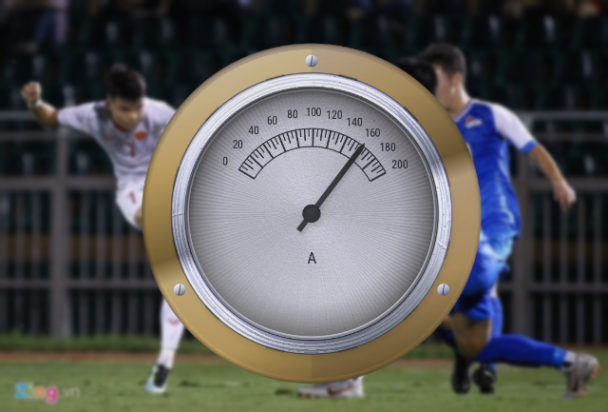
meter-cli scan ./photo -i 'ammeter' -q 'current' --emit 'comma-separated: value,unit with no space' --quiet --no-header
160,A
